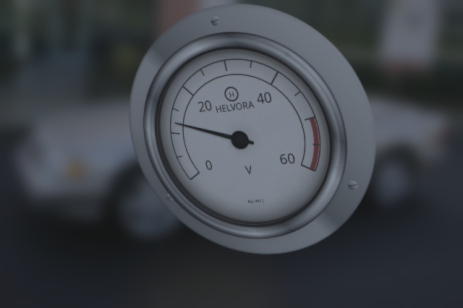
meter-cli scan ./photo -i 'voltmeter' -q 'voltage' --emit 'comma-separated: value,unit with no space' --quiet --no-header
12.5,V
